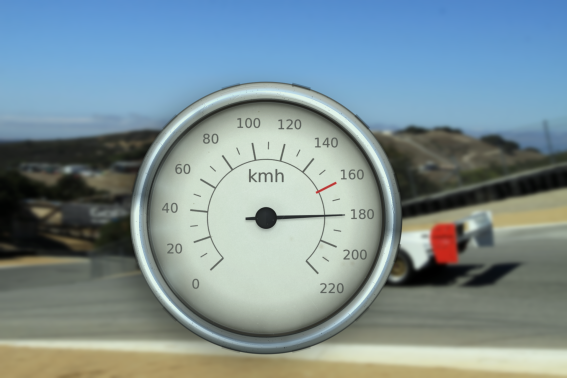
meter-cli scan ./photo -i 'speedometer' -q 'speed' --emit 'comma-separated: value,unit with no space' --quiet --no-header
180,km/h
